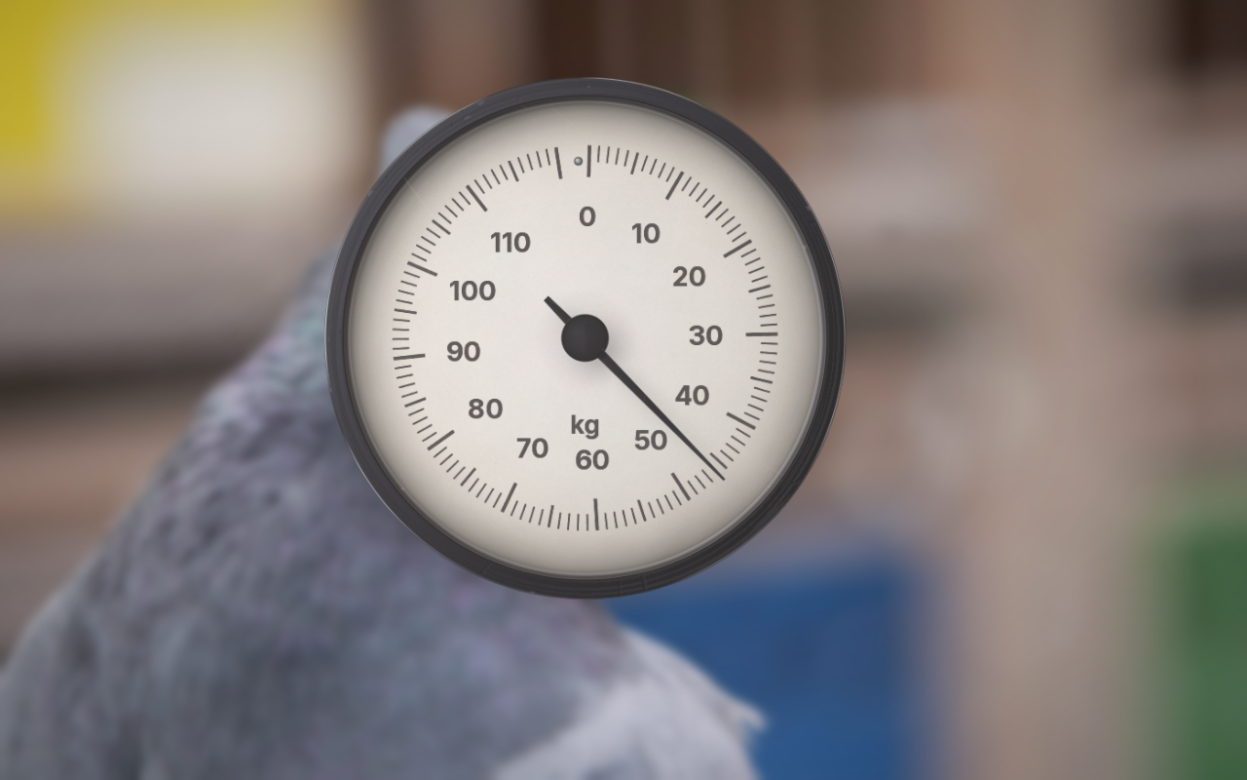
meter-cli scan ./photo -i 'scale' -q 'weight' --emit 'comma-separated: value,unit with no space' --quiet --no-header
46,kg
